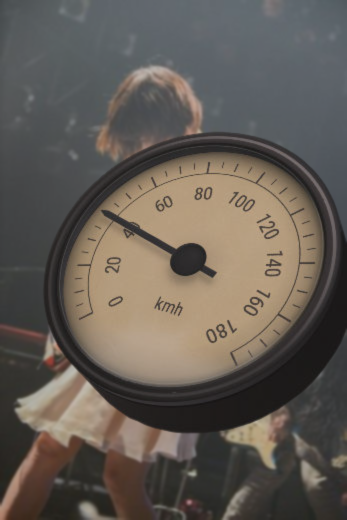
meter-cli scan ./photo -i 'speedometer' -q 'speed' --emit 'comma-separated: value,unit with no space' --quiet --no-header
40,km/h
